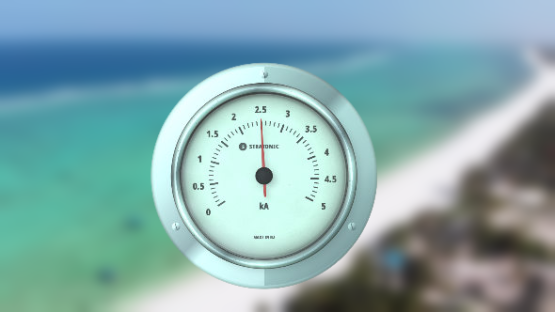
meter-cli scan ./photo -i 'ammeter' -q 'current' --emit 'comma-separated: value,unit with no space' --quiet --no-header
2.5,kA
